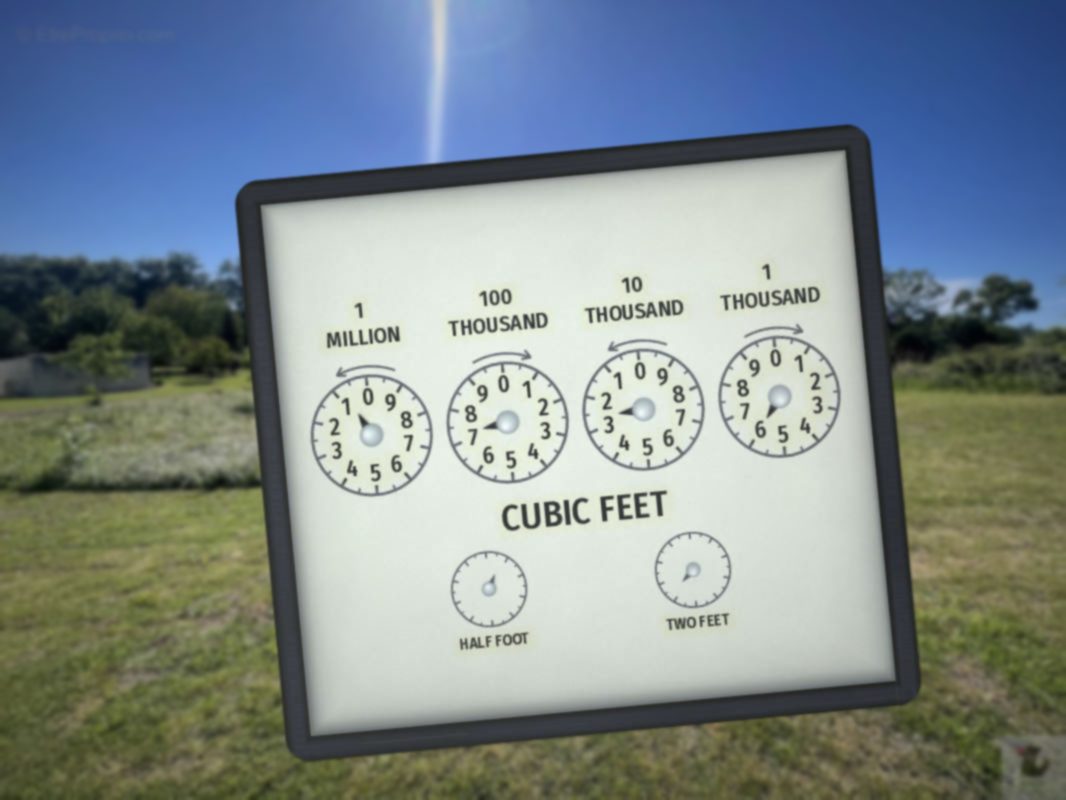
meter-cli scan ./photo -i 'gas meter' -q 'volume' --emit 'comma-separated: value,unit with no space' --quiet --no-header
72600,ft³
